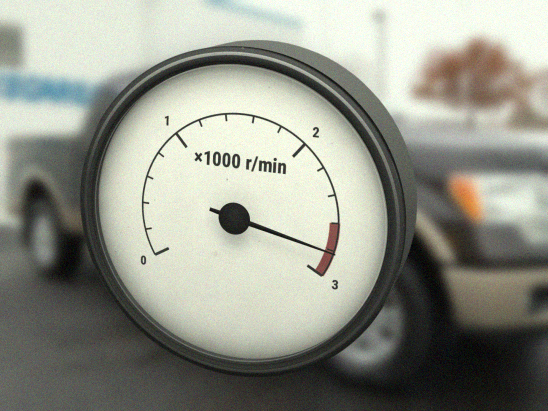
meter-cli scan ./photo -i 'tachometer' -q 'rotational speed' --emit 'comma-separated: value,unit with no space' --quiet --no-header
2800,rpm
